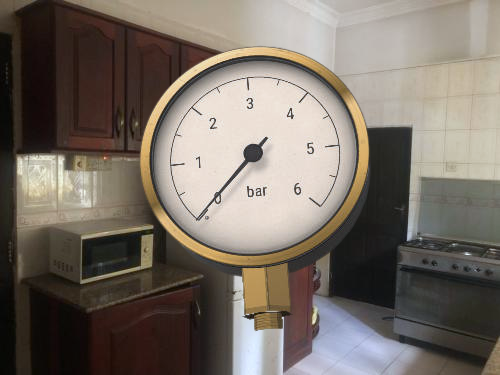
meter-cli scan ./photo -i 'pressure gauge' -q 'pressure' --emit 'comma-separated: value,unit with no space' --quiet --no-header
0,bar
